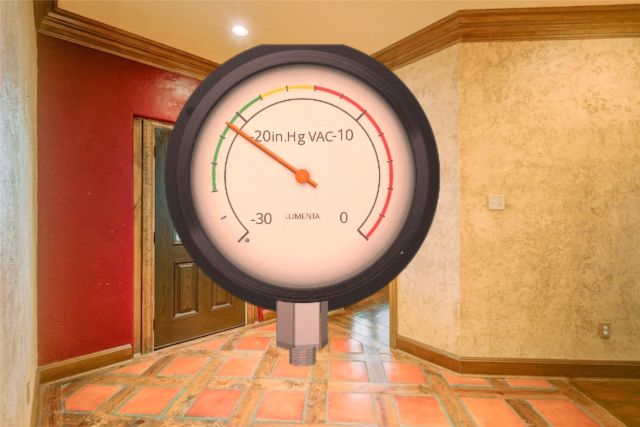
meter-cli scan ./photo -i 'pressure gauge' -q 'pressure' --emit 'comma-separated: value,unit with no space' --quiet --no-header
-21,inHg
